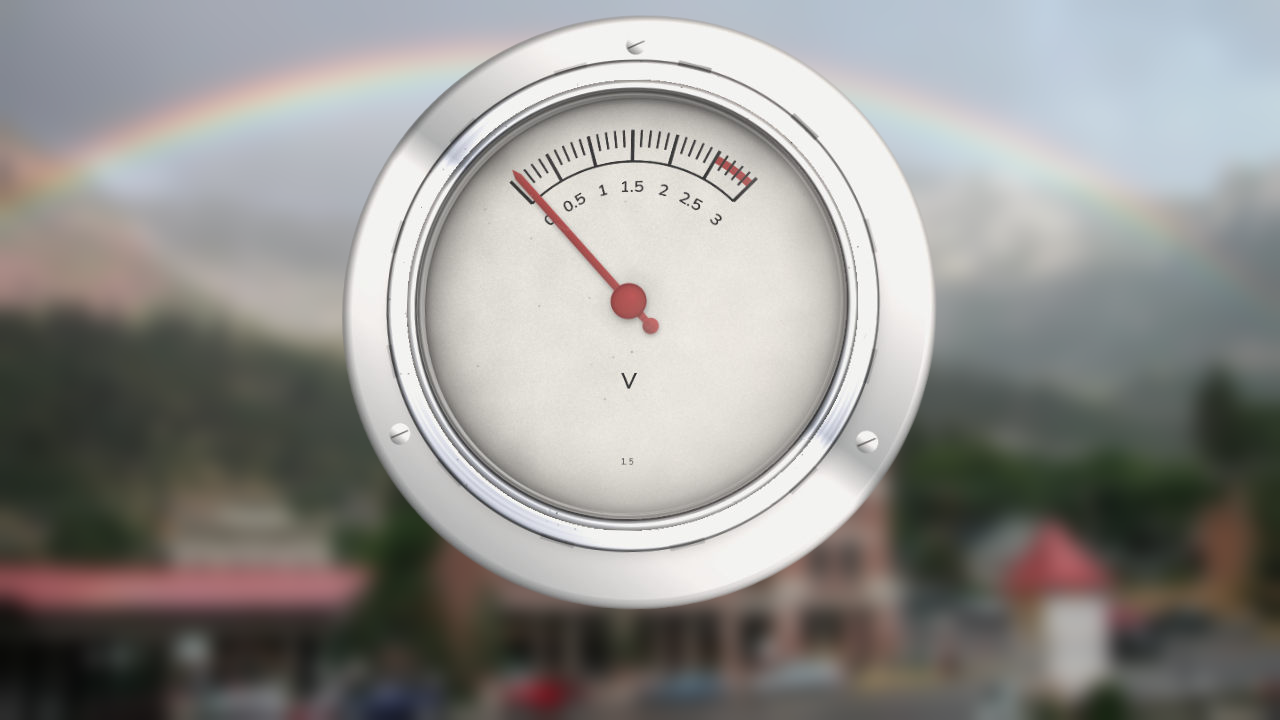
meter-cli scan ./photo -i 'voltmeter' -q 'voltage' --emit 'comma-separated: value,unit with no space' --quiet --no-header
0.1,V
